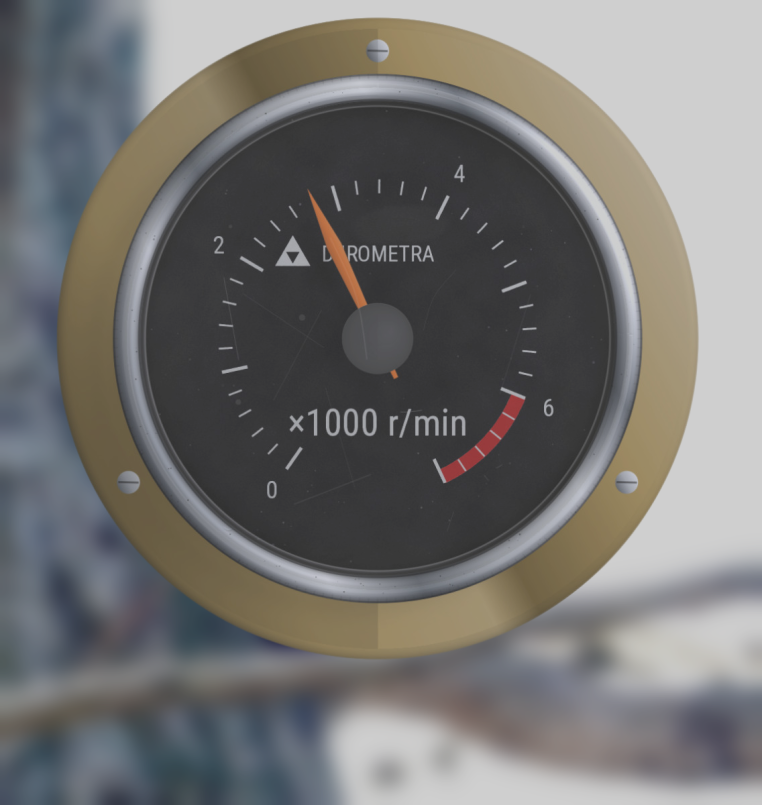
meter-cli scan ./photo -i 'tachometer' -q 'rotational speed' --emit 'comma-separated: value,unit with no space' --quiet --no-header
2800,rpm
